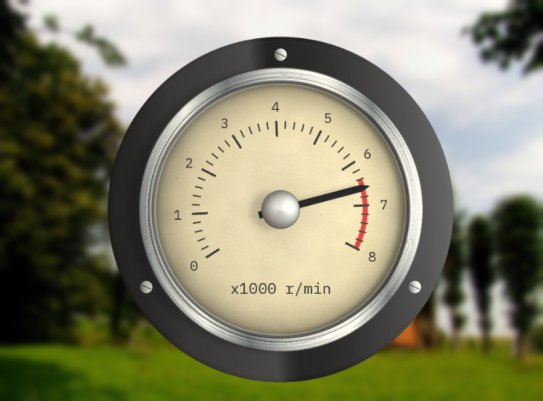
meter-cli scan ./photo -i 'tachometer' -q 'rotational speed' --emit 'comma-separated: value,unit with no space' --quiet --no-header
6600,rpm
